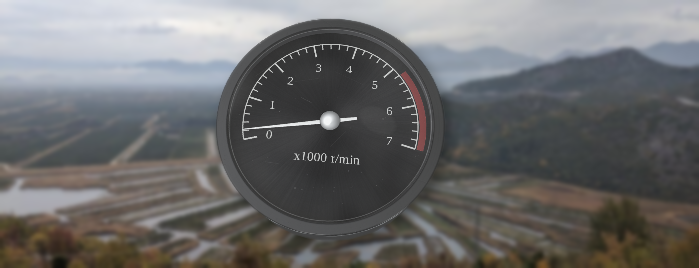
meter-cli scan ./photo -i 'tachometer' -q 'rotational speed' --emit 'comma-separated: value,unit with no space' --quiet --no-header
200,rpm
